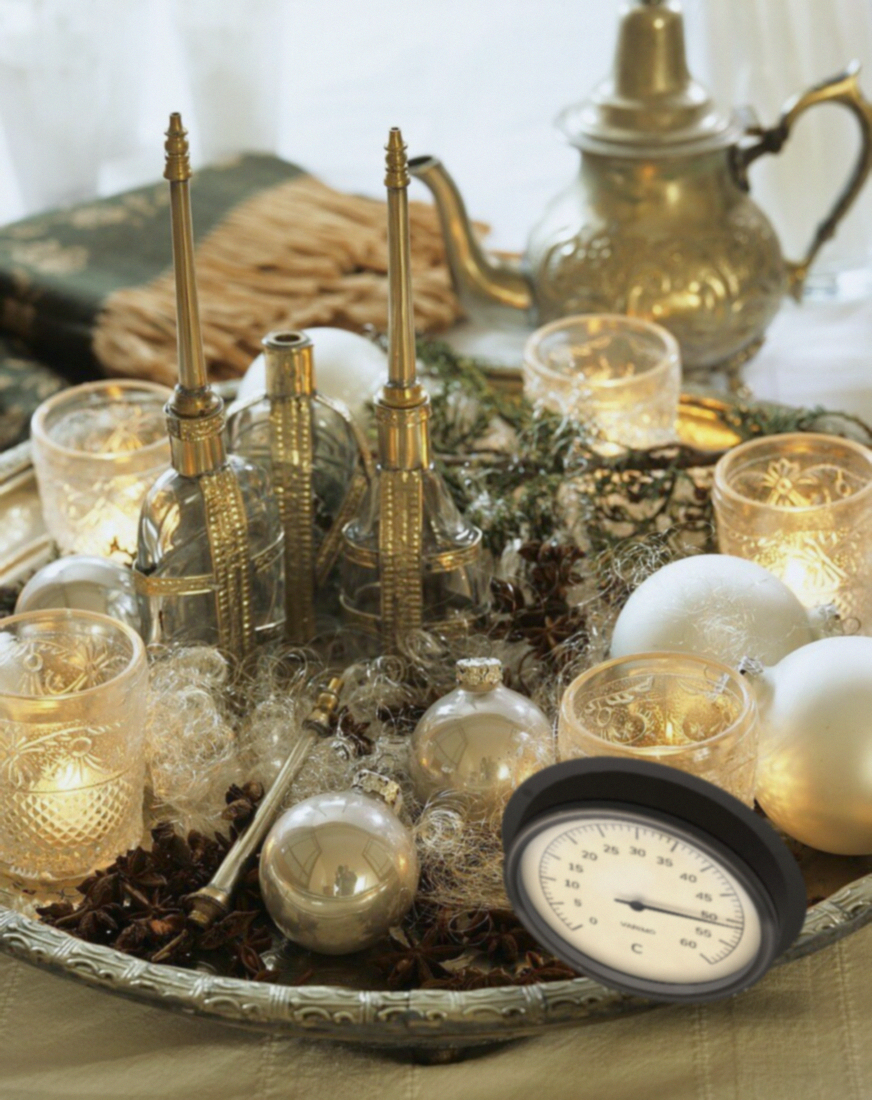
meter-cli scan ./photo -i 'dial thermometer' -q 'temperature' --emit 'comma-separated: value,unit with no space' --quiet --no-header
50,°C
